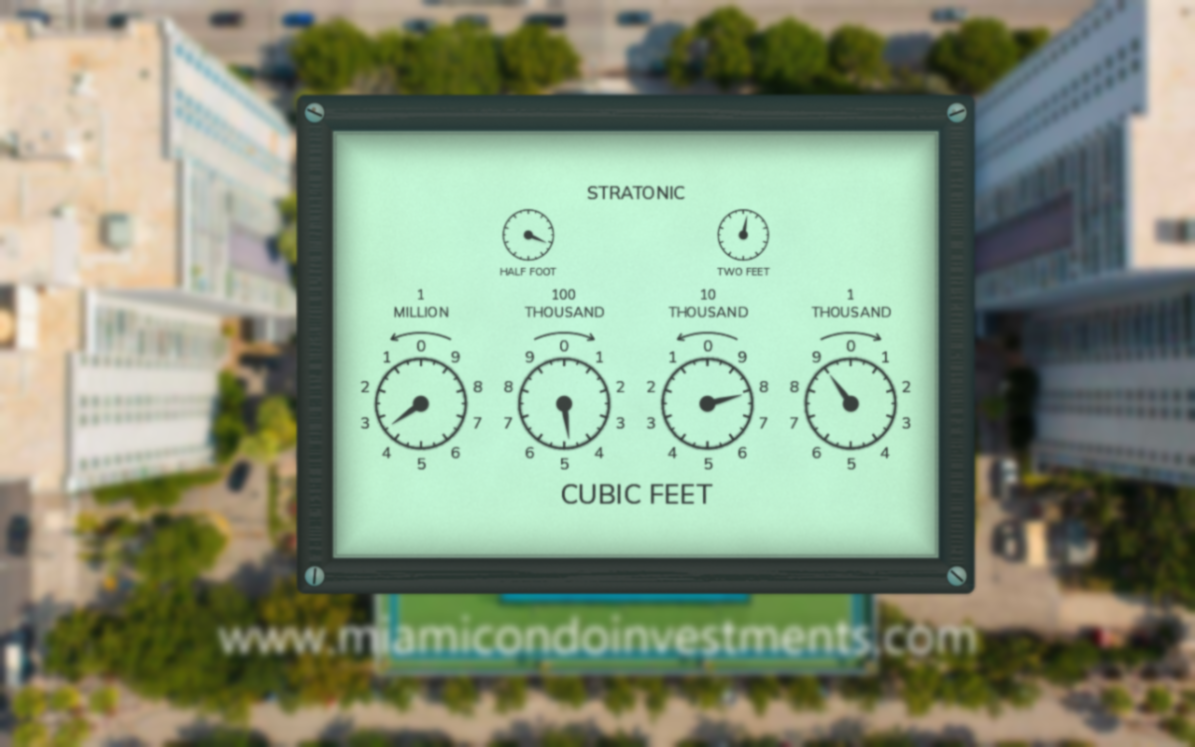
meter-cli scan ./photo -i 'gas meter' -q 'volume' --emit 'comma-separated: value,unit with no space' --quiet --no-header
347900,ft³
